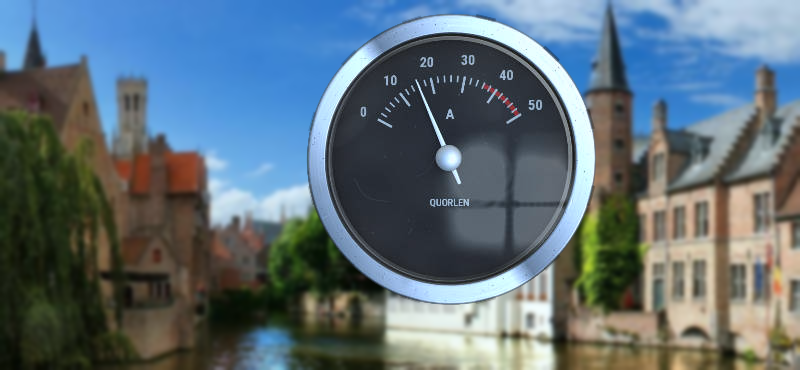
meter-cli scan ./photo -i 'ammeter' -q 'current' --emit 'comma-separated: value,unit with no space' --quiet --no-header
16,A
